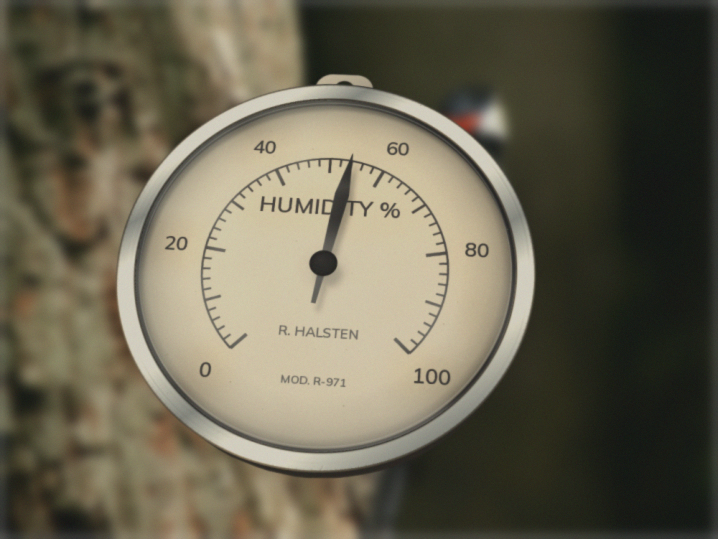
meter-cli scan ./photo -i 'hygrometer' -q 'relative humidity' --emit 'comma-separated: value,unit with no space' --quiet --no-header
54,%
